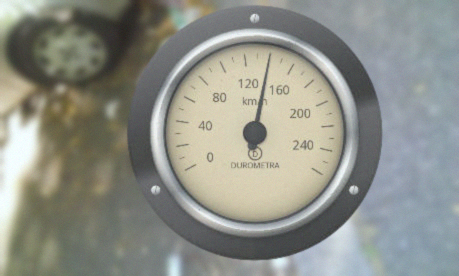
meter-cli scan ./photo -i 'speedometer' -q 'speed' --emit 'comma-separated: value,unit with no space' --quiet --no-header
140,km/h
